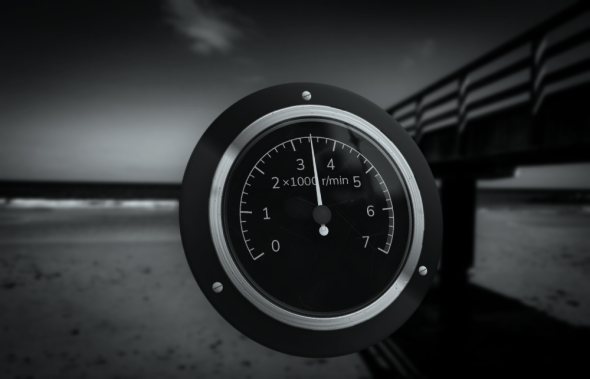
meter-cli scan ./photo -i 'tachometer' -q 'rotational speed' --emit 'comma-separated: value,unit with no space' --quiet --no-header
3400,rpm
